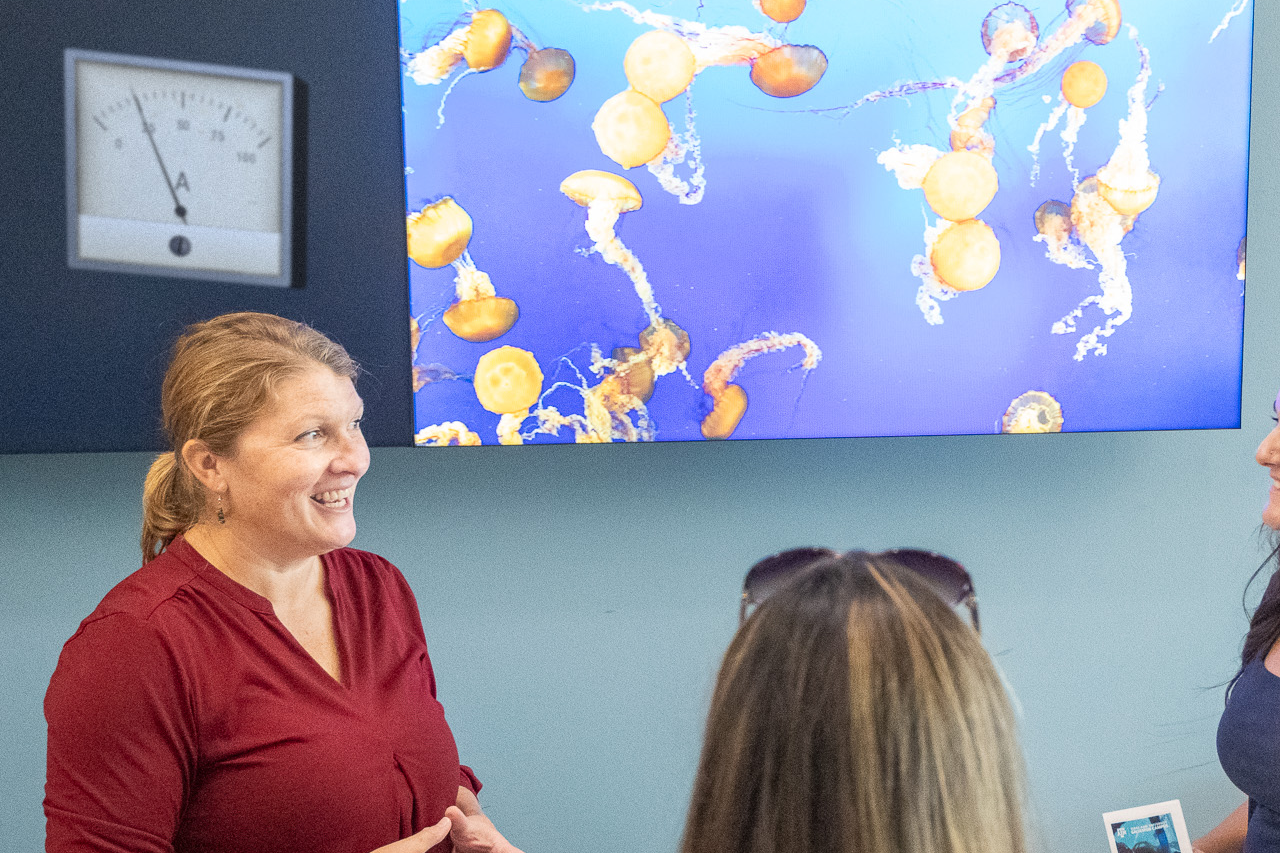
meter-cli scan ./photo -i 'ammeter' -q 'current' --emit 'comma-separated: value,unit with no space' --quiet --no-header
25,A
